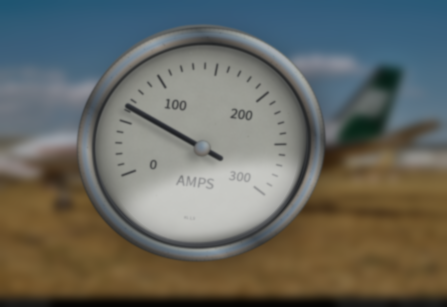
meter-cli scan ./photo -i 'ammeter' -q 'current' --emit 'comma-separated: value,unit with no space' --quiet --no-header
65,A
